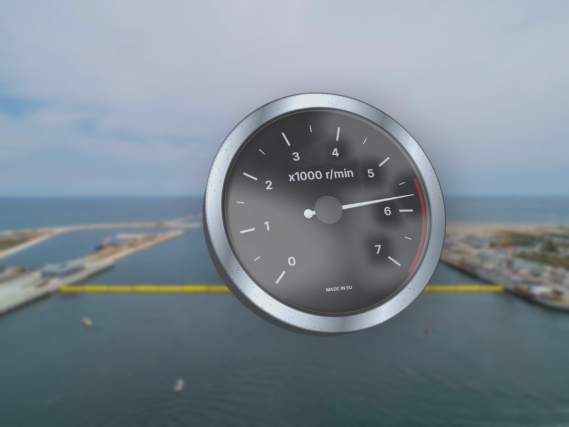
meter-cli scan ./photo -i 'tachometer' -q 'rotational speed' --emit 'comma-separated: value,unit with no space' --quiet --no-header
5750,rpm
